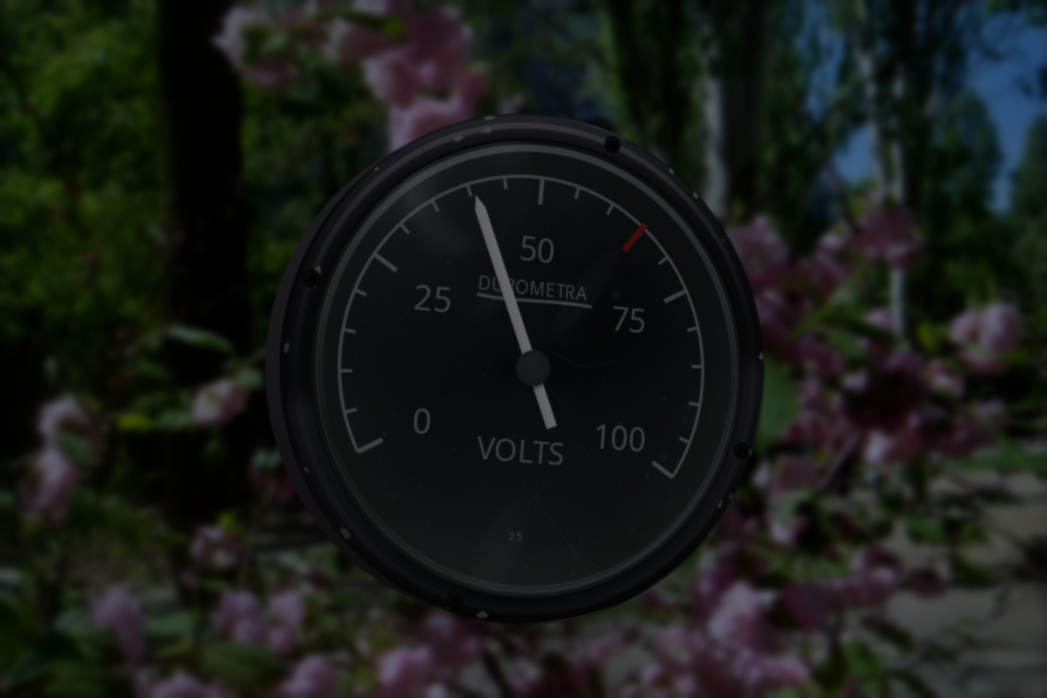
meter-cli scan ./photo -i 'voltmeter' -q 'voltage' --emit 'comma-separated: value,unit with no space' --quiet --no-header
40,V
